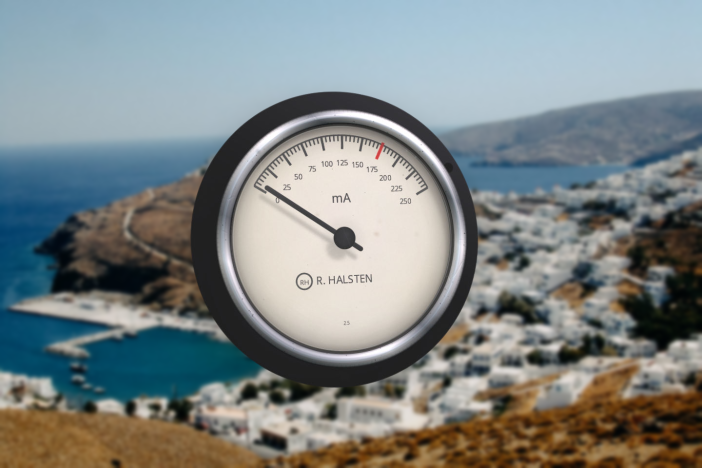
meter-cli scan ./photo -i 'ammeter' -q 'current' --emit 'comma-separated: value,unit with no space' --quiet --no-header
5,mA
